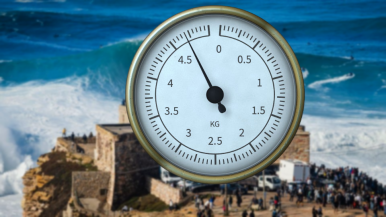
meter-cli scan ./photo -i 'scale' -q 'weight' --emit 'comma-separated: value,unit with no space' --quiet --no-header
4.7,kg
